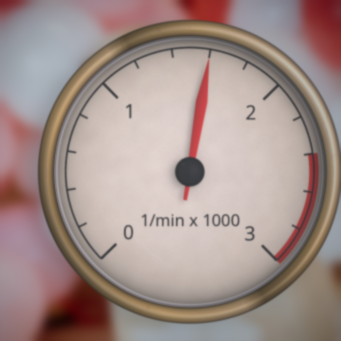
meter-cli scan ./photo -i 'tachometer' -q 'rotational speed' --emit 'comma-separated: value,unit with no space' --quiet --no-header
1600,rpm
